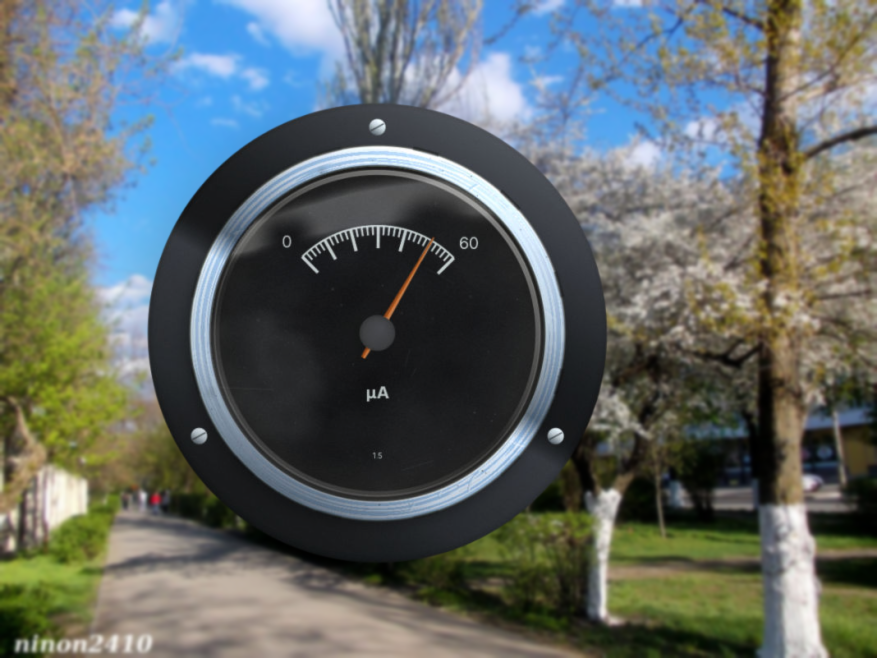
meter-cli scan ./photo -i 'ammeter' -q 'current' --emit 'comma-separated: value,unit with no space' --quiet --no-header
50,µA
